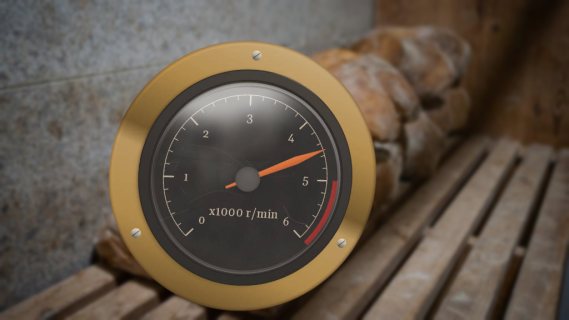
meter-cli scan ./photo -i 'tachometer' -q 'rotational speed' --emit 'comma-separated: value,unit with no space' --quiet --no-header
4500,rpm
